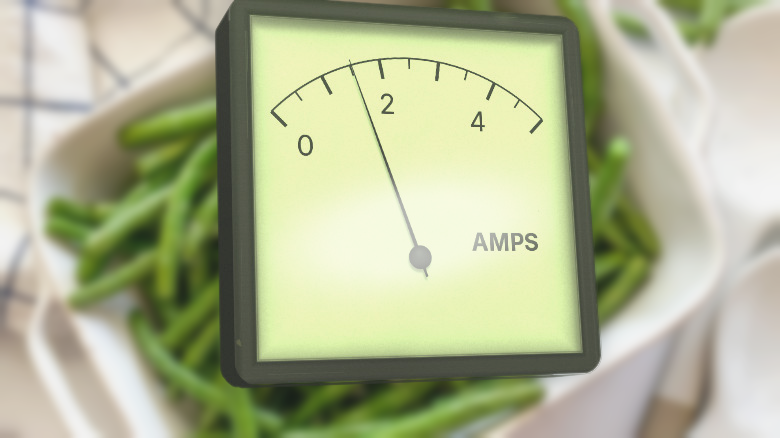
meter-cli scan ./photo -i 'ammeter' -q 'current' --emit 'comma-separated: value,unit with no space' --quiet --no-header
1.5,A
